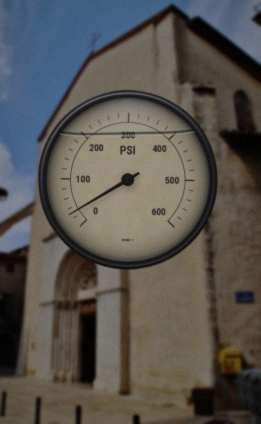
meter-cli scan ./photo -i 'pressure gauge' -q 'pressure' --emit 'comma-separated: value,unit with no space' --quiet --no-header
30,psi
